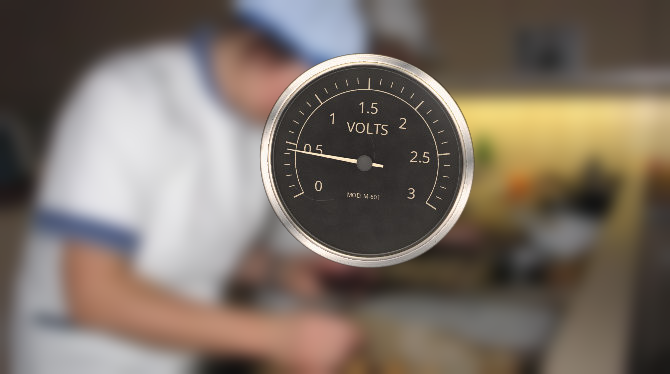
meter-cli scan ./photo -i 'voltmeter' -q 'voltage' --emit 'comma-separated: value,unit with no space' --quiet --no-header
0.45,V
